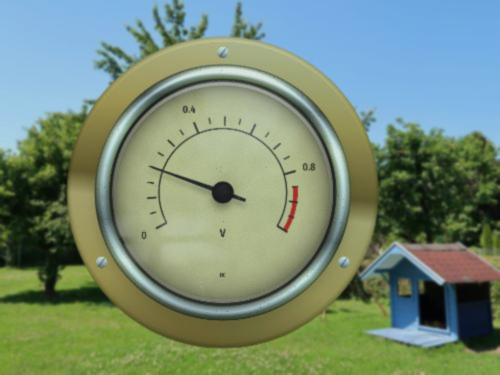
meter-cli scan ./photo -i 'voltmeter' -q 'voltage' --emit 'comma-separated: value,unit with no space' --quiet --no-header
0.2,V
